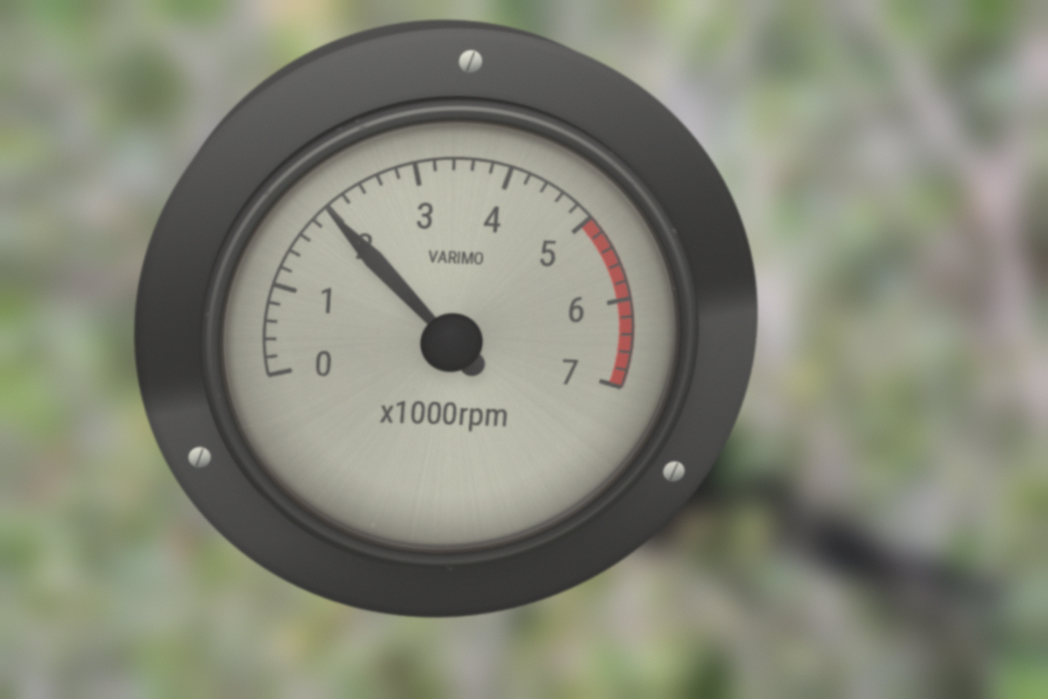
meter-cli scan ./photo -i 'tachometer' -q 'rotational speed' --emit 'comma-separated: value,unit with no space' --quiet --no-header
2000,rpm
